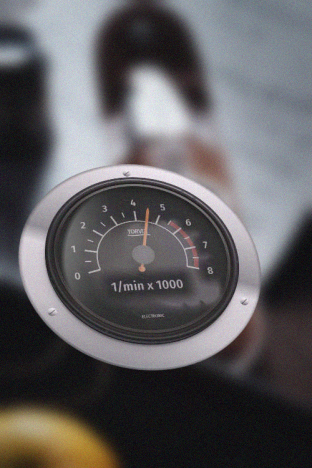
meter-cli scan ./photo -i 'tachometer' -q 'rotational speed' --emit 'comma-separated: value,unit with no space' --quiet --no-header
4500,rpm
